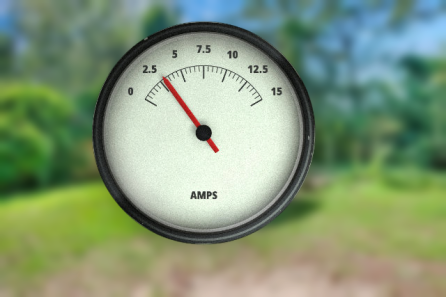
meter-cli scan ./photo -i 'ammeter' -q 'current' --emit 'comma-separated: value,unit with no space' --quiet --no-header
3,A
